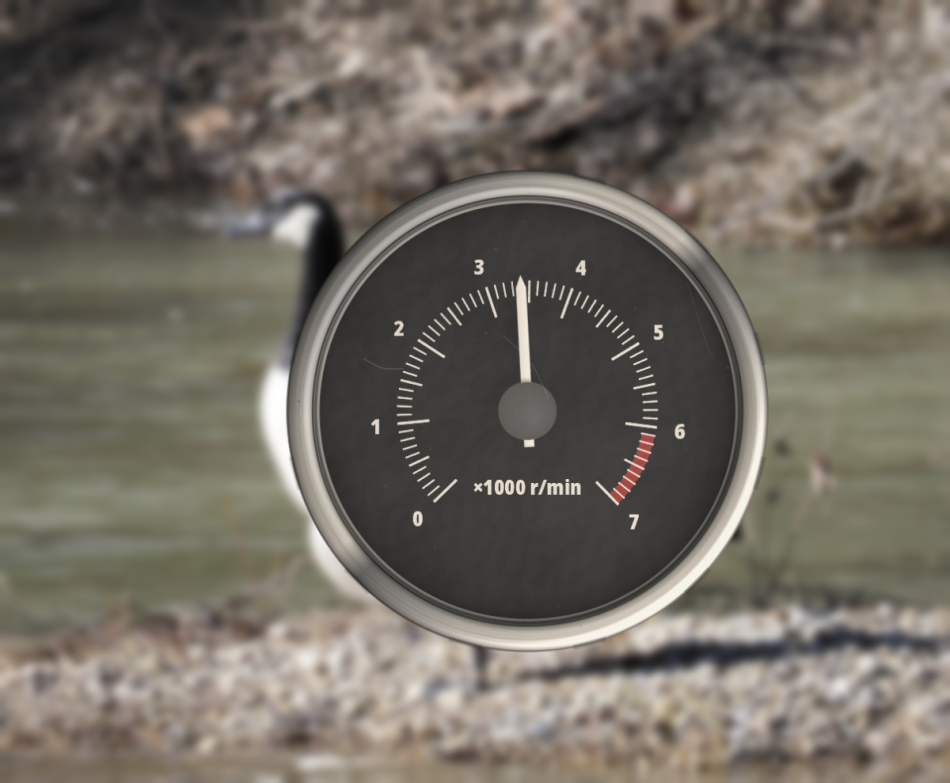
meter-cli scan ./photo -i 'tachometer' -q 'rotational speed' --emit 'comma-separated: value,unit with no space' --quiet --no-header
3400,rpm
